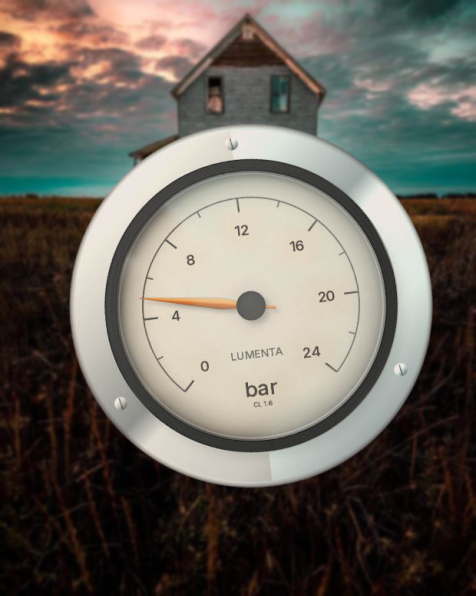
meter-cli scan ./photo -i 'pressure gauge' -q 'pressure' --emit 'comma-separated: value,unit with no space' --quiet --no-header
5,bar
